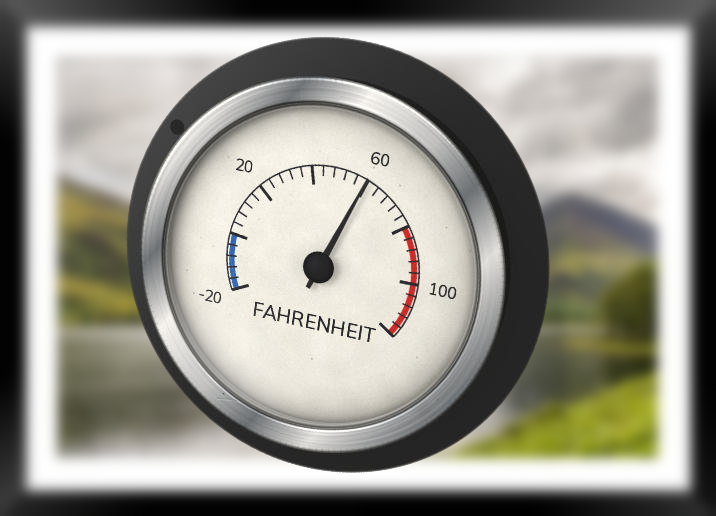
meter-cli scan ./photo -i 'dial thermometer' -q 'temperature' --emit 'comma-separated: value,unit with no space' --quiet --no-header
60,°F
